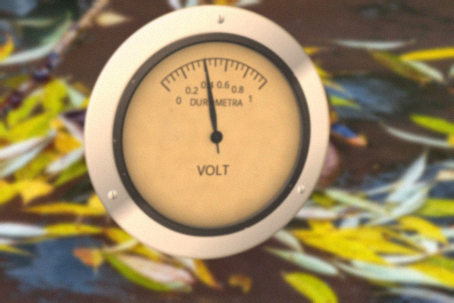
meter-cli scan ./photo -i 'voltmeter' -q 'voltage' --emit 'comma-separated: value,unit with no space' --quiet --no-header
0.4,V
